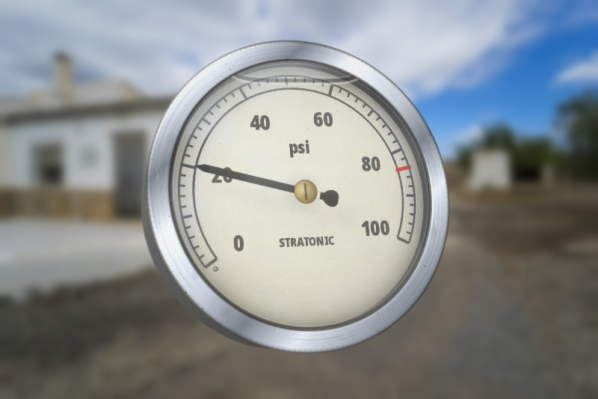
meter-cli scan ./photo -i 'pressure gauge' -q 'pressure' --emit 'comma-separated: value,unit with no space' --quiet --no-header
20,psi
